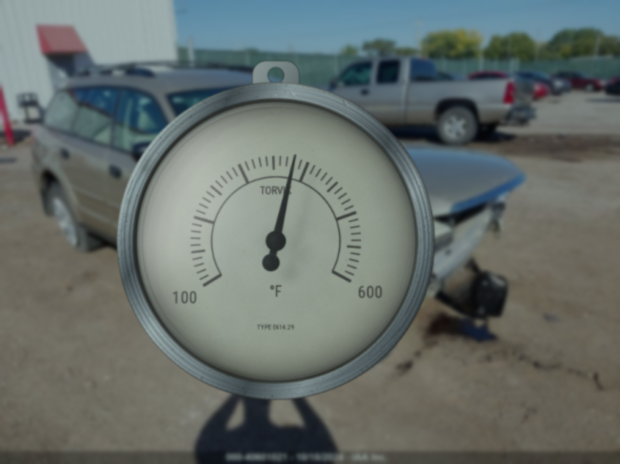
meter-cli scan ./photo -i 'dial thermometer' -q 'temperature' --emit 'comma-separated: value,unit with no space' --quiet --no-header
380,°F
